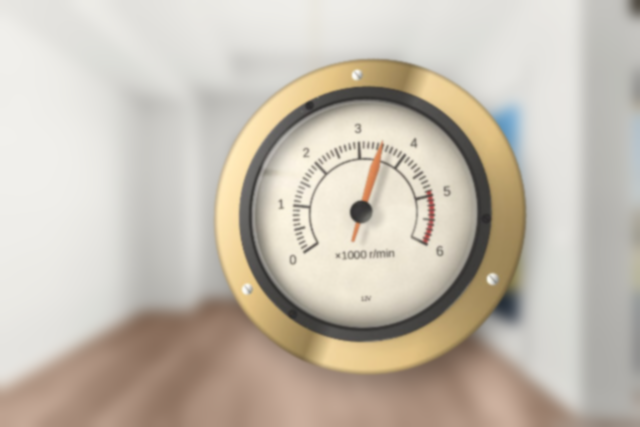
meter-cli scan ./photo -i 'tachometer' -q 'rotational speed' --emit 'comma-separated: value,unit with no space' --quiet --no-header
3500,rpm
